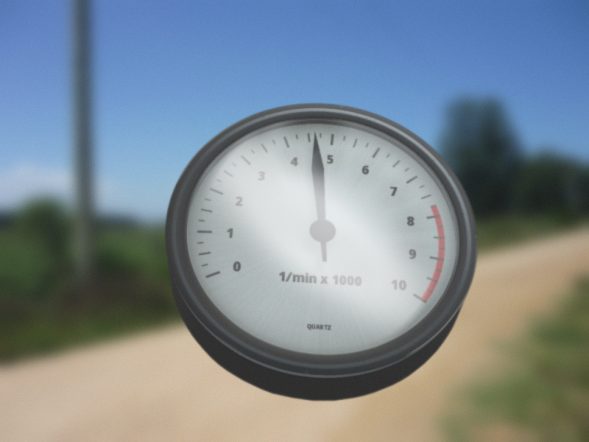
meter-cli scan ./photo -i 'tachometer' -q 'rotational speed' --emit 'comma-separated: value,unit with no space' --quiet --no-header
4625,rpm
